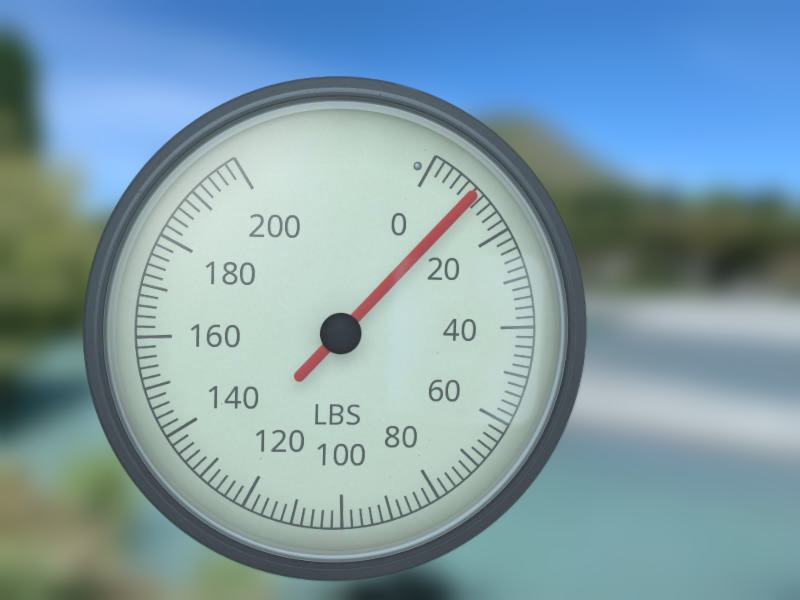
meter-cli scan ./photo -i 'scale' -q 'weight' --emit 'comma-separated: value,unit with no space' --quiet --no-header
10,lb
